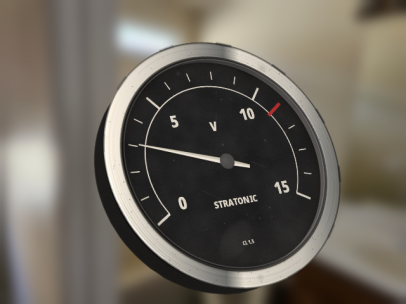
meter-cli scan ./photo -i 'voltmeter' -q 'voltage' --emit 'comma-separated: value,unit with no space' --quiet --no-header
3,V
